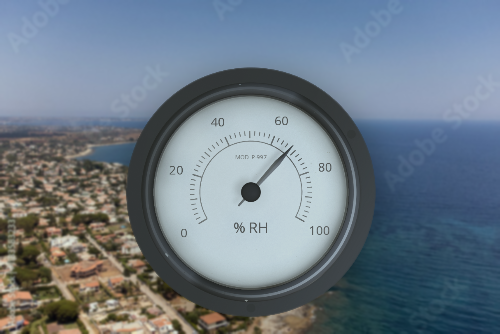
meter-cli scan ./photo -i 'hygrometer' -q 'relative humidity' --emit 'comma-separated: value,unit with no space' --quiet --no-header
68,%
